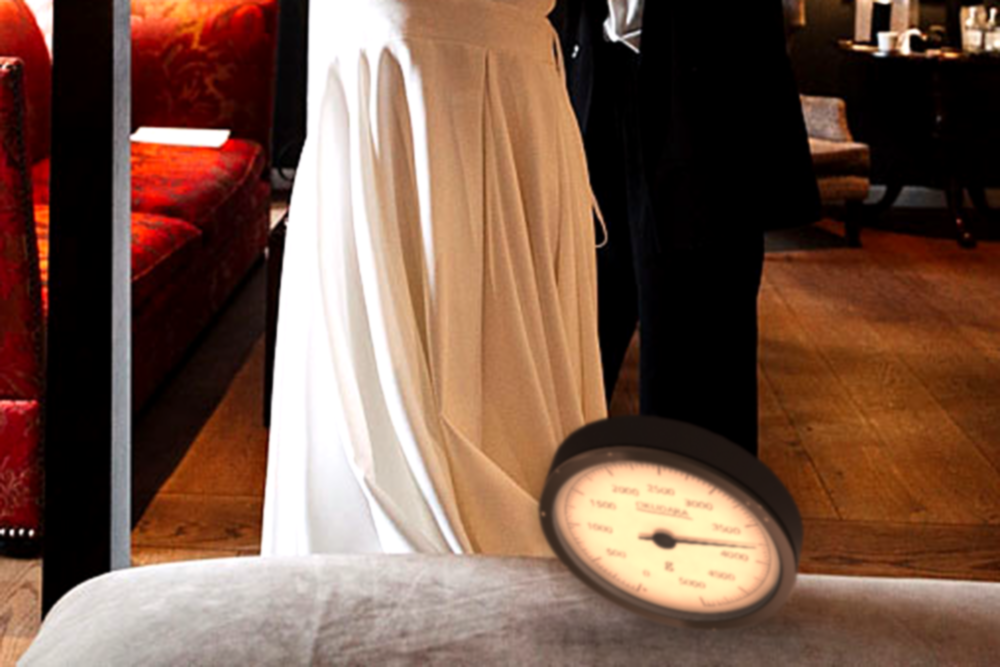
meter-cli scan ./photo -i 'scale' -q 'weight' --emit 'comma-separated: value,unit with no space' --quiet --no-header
3750,g
